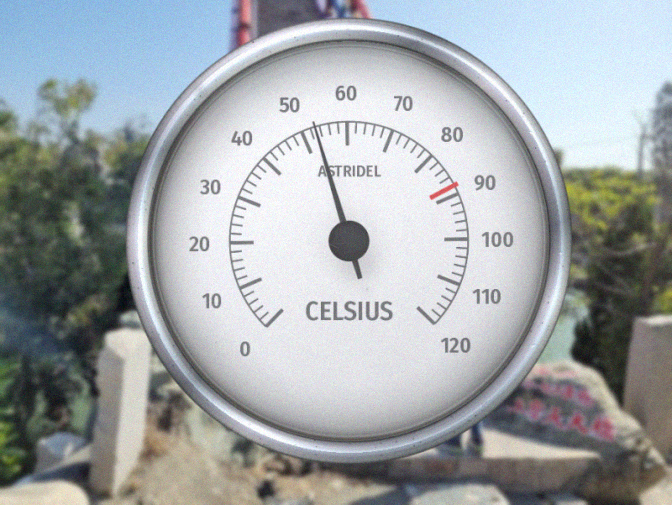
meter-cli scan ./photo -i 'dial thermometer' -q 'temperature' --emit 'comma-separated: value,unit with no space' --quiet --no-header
53,°C
